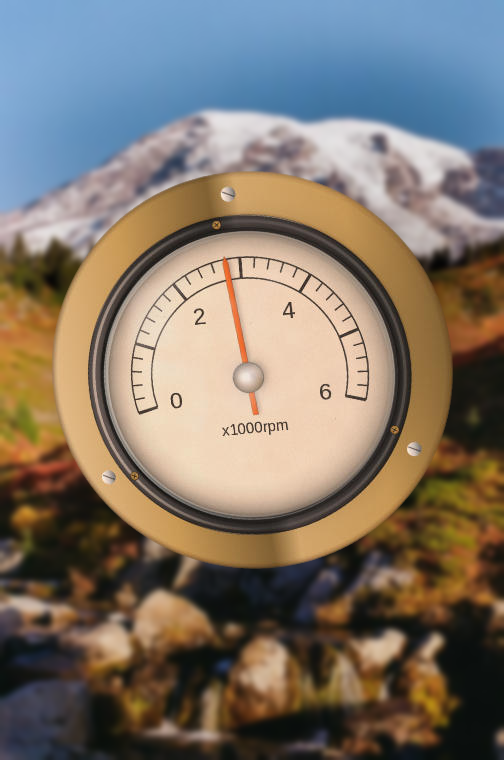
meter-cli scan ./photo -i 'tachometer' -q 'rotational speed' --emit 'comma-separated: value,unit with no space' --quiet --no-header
2800,rpm
